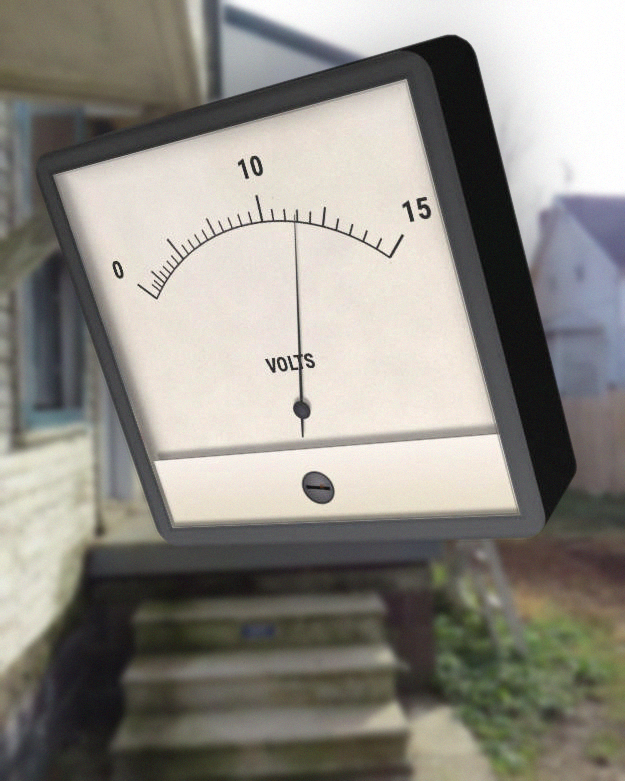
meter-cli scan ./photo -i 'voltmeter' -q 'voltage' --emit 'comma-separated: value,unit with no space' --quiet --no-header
11.5,V
